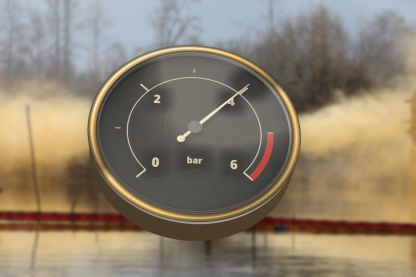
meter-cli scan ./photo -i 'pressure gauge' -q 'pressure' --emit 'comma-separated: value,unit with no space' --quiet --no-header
4,bar
